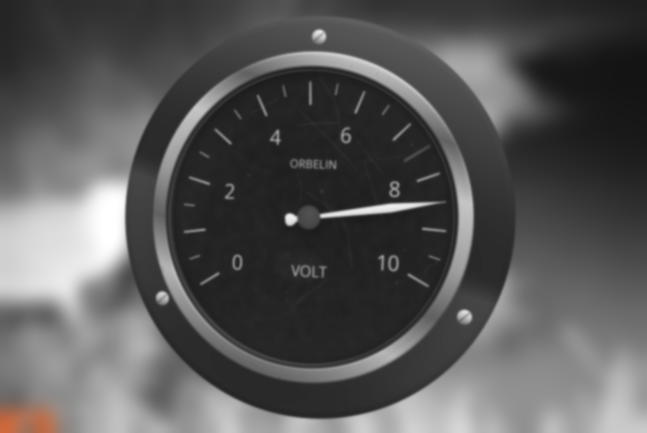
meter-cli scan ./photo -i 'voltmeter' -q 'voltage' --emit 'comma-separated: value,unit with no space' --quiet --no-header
8.5,V
